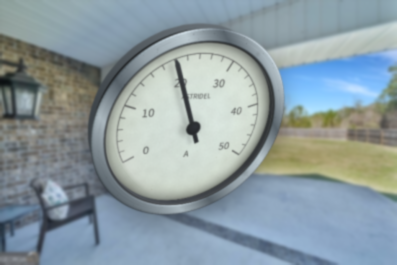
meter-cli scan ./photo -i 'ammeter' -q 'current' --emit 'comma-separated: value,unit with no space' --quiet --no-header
20,A
